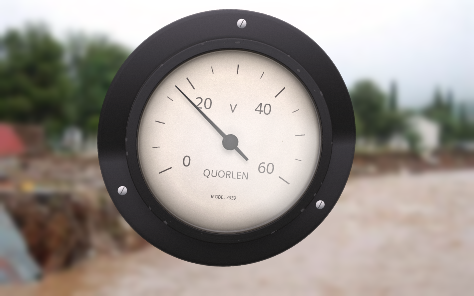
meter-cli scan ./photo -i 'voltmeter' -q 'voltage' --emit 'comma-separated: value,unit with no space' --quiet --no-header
17.5,V
